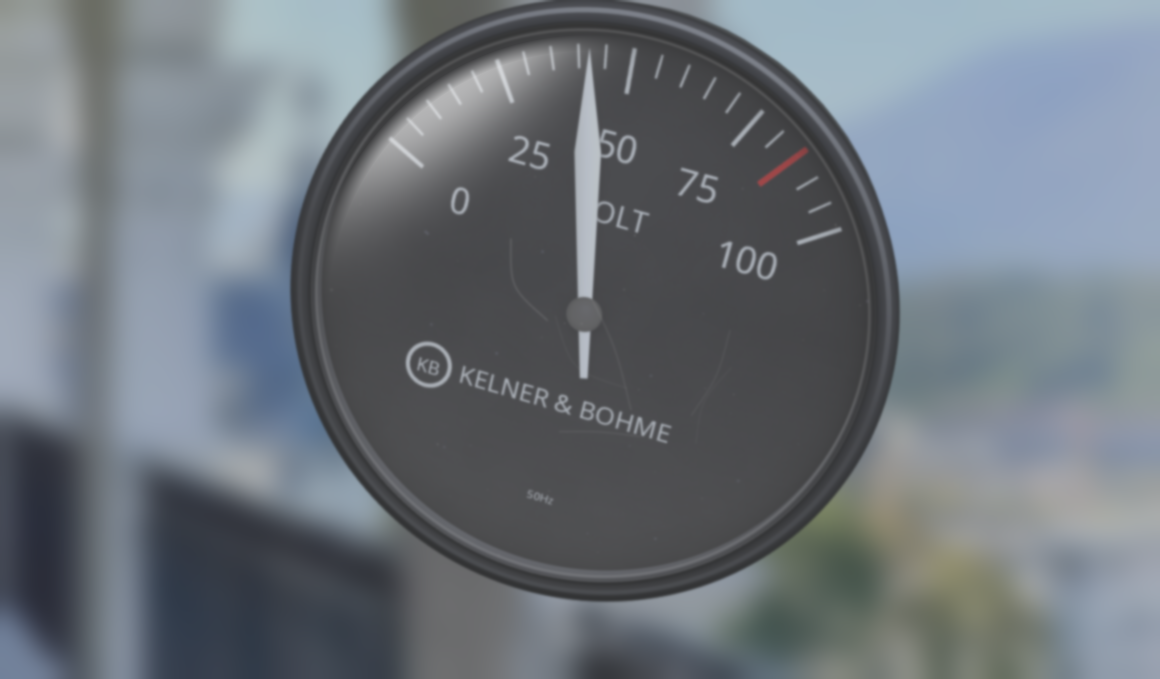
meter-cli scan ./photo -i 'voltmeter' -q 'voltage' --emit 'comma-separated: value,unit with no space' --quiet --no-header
42.5,V
